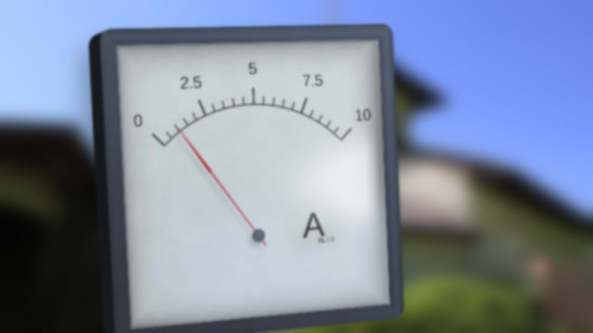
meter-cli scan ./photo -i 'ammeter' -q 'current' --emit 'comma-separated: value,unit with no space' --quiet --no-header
1,A
